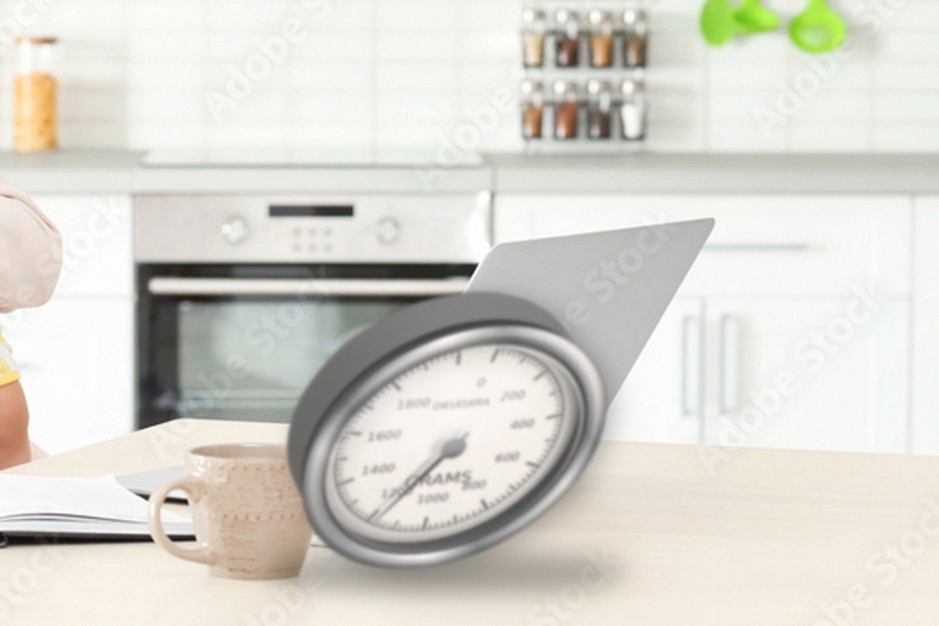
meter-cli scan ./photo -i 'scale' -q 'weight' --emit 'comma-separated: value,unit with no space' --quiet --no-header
1200,g
